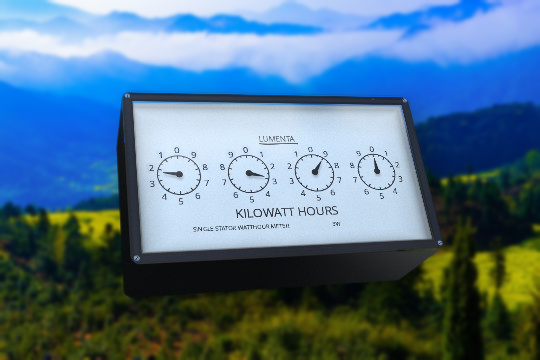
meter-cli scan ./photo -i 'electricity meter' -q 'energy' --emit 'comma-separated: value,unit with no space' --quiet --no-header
2290,kWh
